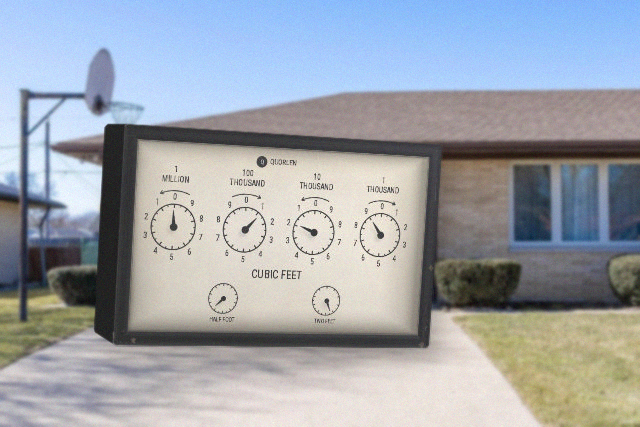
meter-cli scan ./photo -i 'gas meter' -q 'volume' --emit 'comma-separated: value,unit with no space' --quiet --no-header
11900,ft³
